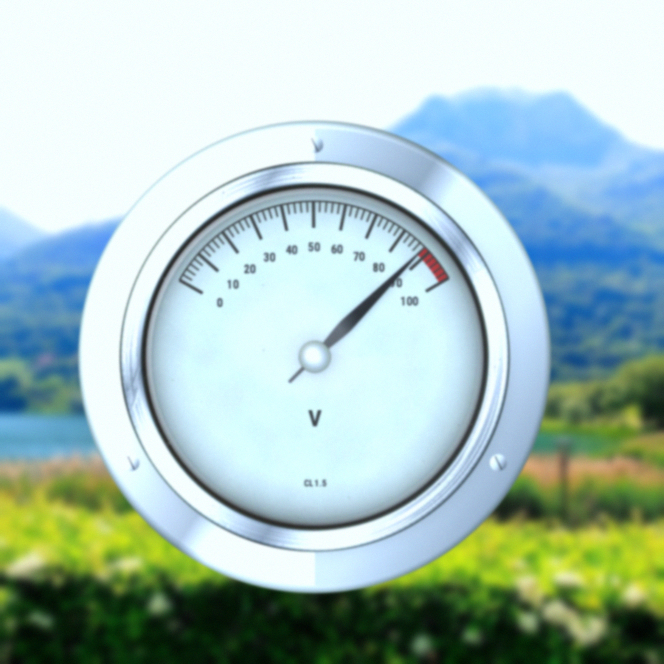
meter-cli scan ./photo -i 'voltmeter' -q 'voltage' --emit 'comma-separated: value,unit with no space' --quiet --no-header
88,V
